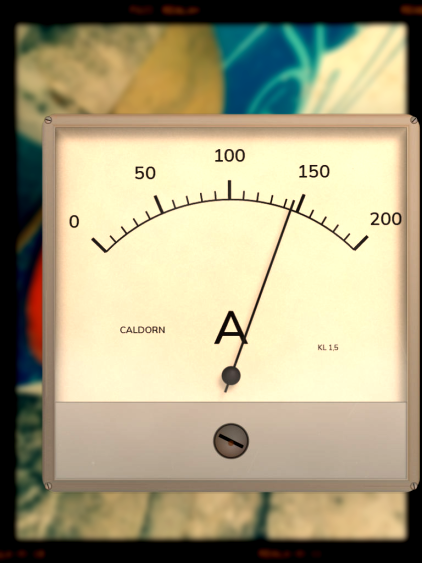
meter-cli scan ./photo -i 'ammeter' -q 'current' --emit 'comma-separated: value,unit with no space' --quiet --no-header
145,A
